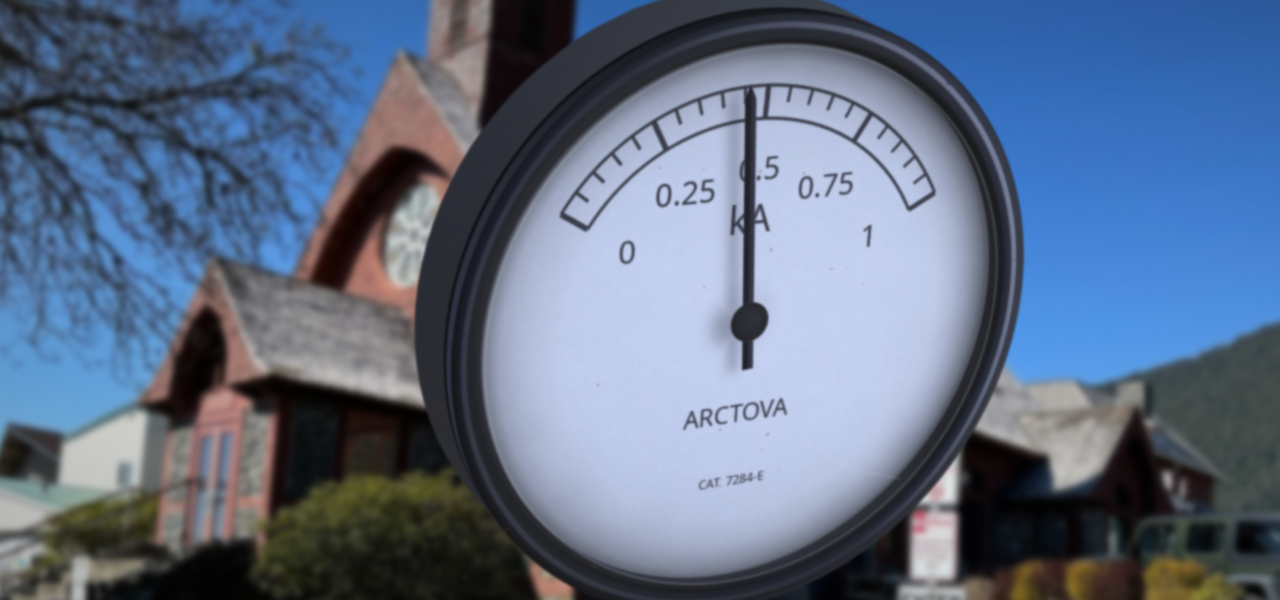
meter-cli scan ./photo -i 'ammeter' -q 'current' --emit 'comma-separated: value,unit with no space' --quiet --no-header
0.45,kA
